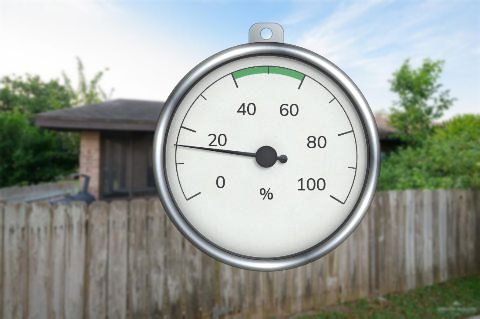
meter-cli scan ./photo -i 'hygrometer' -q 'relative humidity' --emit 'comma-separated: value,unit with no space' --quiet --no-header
15,%
